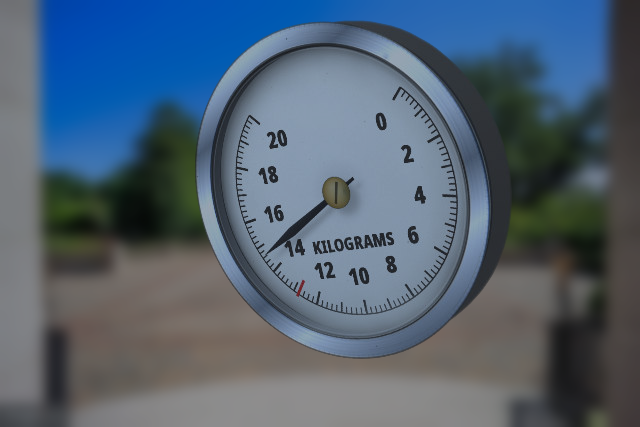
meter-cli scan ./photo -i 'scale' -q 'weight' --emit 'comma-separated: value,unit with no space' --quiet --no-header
14.6,kg
